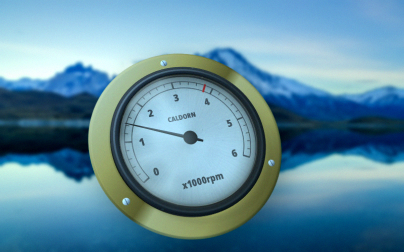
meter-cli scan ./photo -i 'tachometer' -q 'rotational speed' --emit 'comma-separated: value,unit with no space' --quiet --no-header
1400,rpm
